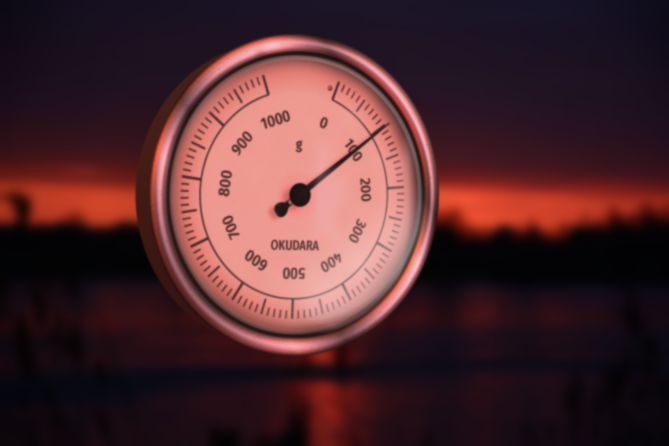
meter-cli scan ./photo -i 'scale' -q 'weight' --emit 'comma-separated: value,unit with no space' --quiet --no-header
100,g
